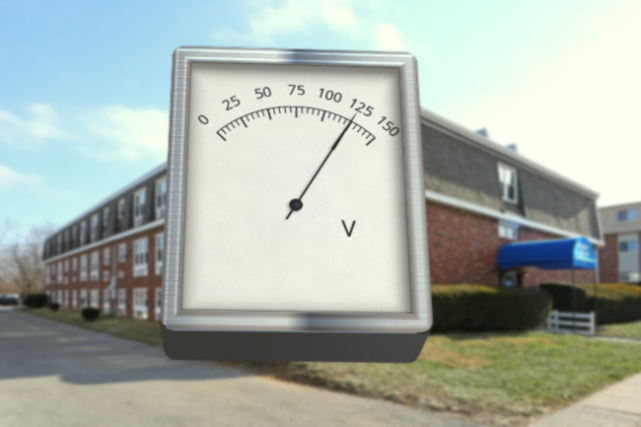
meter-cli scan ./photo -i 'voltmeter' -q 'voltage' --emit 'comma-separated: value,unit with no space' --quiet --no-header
125,V
